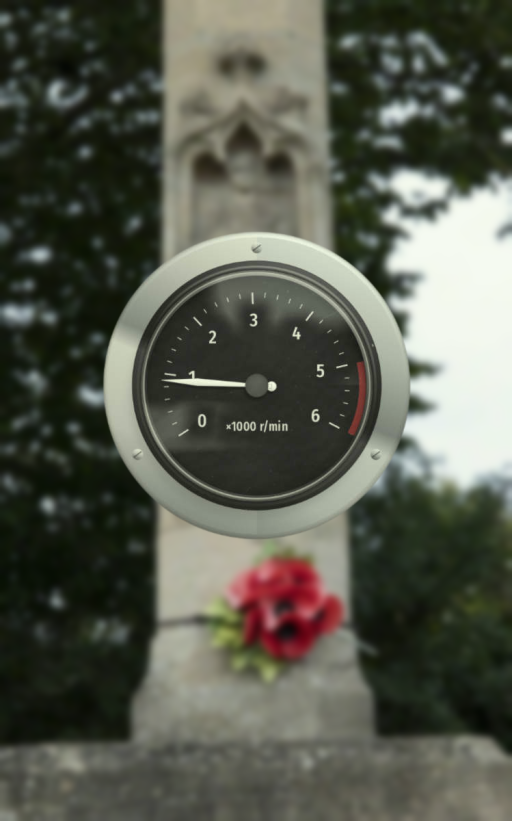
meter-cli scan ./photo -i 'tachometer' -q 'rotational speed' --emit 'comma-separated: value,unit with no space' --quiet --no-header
900,rpm
